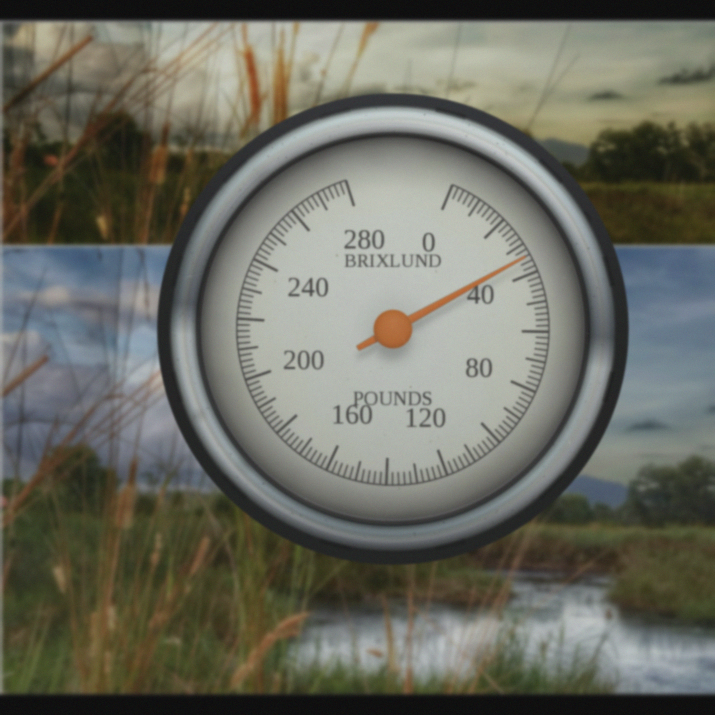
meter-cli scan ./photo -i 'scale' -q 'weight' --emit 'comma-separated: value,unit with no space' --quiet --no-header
34,lb
